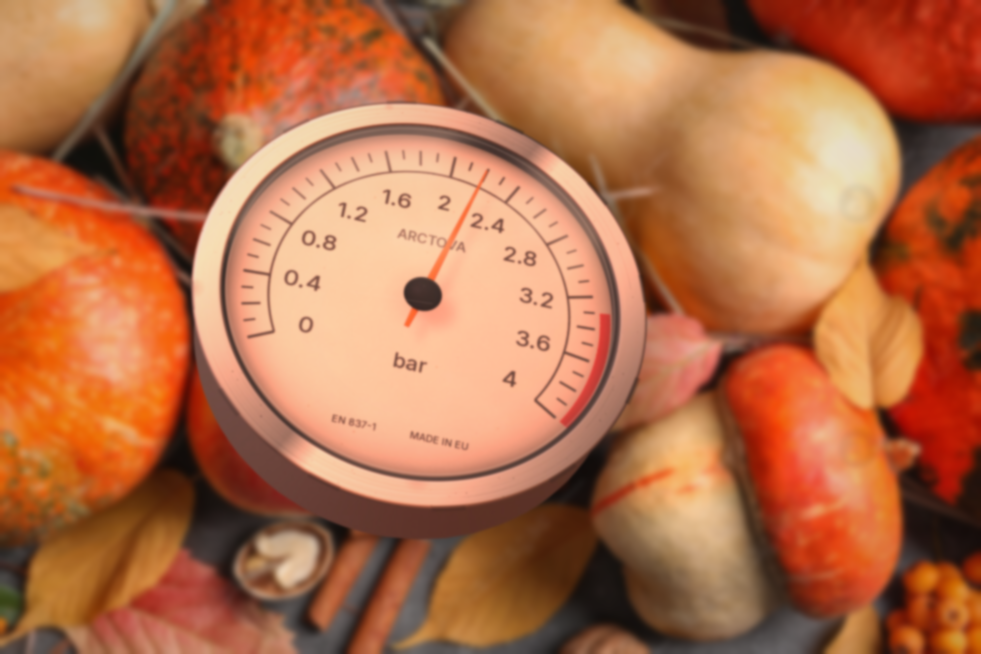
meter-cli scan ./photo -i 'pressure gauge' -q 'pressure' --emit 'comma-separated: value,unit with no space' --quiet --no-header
2.2,bar
